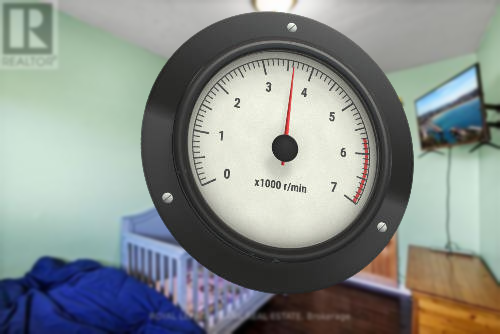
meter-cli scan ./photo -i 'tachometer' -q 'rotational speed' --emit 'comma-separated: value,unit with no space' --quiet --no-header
3600,rpm
